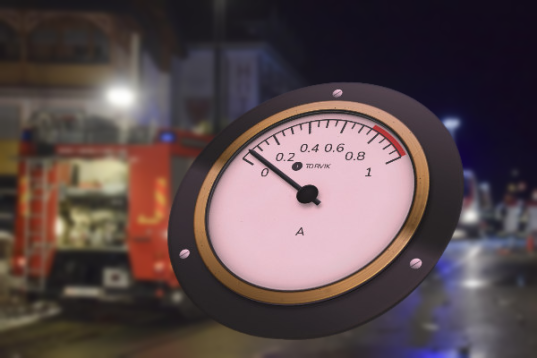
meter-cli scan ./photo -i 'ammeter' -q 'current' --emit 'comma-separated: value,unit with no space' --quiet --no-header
0.05,A
